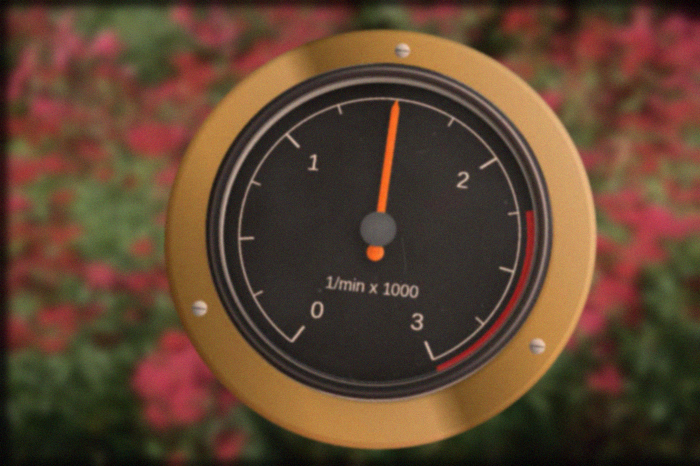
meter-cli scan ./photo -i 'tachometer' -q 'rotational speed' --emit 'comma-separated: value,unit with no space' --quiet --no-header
1500,rpm
